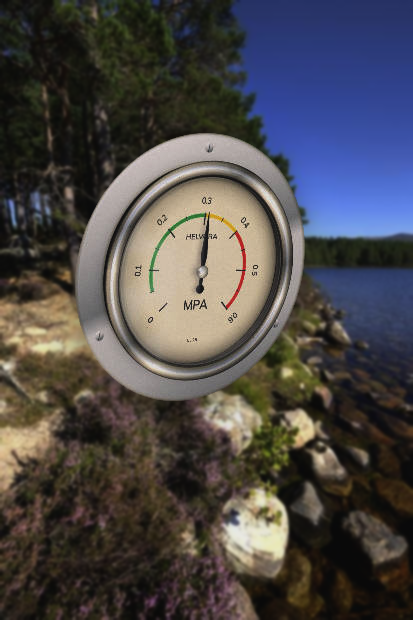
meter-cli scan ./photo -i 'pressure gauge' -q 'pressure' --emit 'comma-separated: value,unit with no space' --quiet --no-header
0.3,MPa
